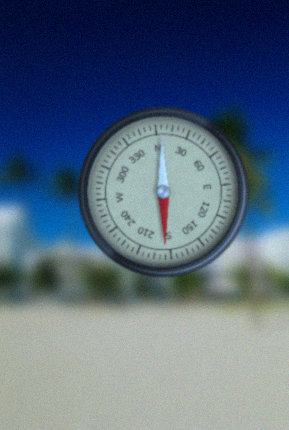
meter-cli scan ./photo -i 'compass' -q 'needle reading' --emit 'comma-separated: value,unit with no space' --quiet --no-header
185,°
